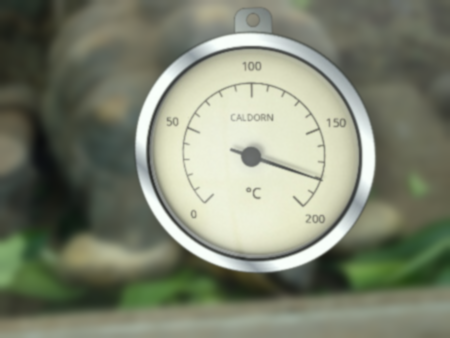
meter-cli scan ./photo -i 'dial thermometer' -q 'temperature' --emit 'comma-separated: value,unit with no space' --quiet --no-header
180,°C
